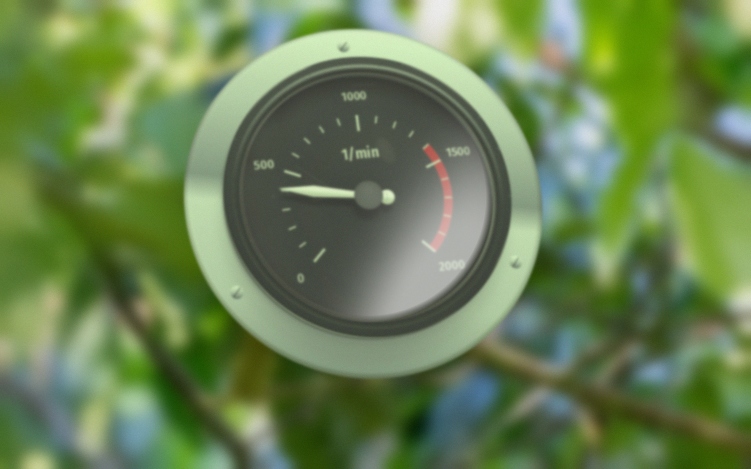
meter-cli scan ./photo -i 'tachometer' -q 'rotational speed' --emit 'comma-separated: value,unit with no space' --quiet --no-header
400,rpm
